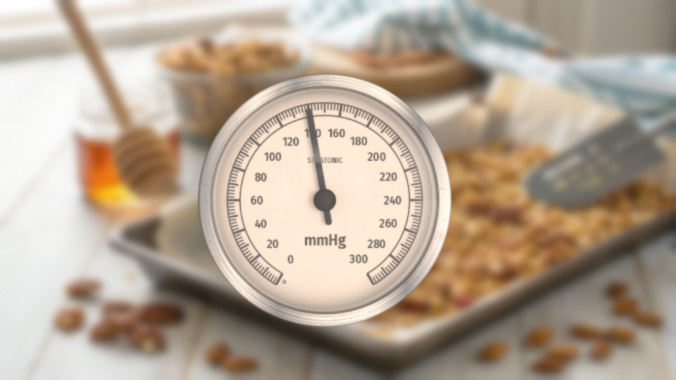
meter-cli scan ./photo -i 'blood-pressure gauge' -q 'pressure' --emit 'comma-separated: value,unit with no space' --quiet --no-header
140,mmHg
